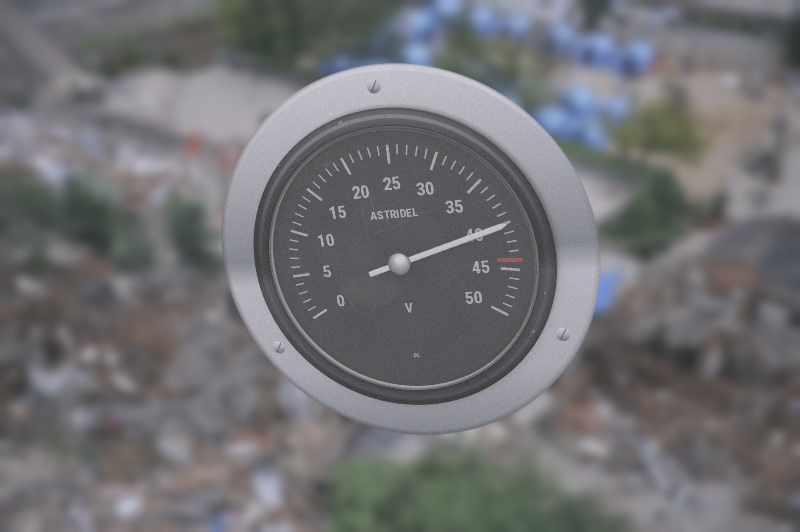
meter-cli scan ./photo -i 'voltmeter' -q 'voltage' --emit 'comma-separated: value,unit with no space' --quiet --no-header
40,V
